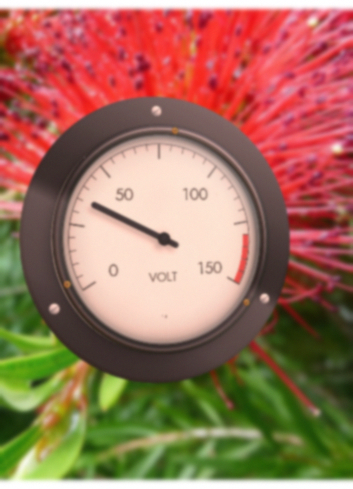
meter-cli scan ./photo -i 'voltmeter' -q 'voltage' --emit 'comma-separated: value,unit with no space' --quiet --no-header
35,V
